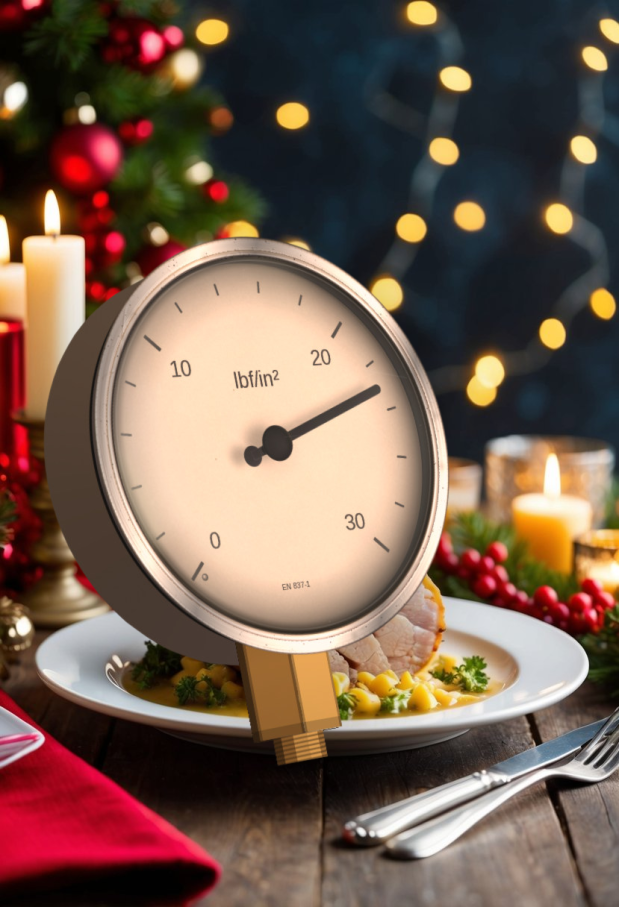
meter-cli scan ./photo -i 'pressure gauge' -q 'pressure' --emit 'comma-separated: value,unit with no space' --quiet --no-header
23,psi
